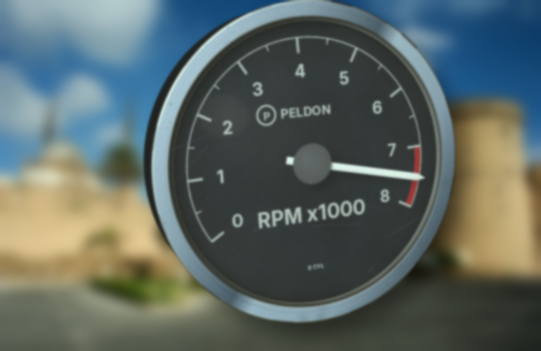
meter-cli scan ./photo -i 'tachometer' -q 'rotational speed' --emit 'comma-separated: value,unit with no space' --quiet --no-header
7500,rpm
